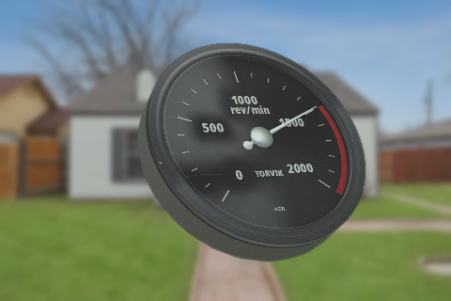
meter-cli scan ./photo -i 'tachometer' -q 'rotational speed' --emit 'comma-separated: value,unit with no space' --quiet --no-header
1500,rpm
